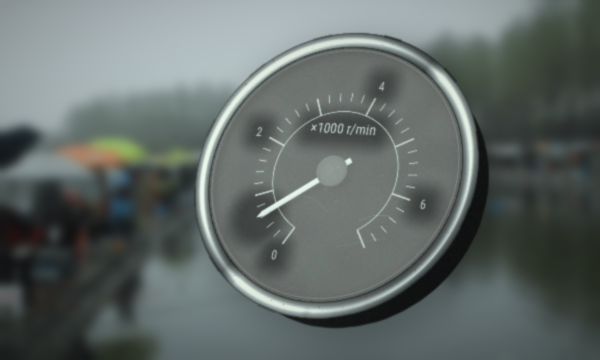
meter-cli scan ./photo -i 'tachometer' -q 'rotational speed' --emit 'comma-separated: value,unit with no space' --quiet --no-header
600,rpm
